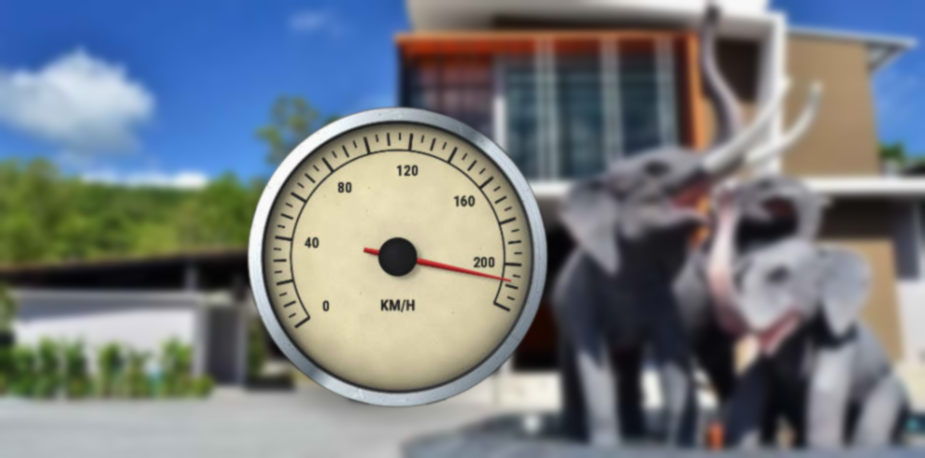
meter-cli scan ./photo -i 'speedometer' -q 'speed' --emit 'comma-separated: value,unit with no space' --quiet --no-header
207.5,km/h
